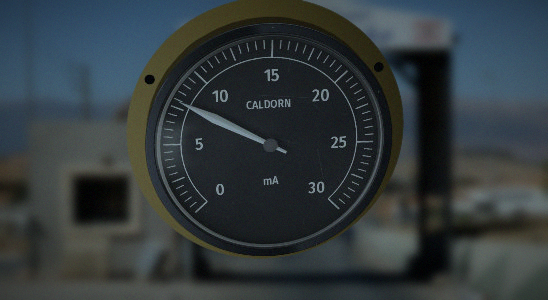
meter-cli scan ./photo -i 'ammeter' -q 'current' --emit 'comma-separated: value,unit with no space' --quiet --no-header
8,mA
